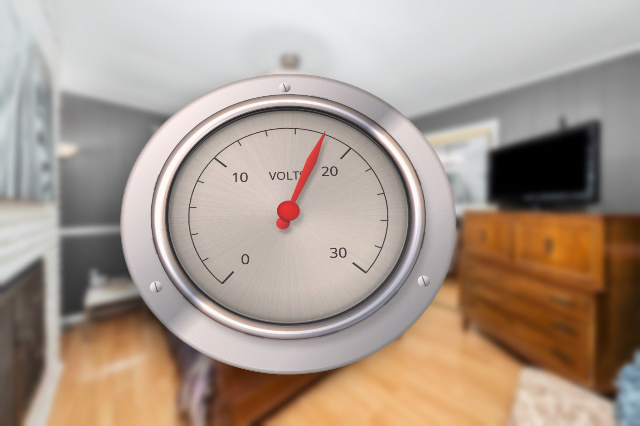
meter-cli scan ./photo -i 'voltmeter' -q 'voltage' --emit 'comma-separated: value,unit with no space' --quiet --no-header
18,V
